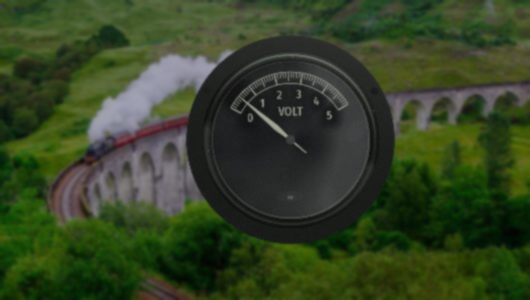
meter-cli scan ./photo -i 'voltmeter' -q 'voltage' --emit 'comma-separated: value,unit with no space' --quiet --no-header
0.5,V
